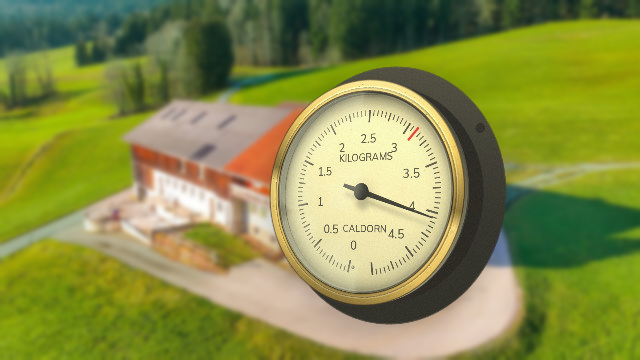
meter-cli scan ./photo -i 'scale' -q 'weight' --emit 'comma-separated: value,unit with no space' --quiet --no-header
4.05,kg
